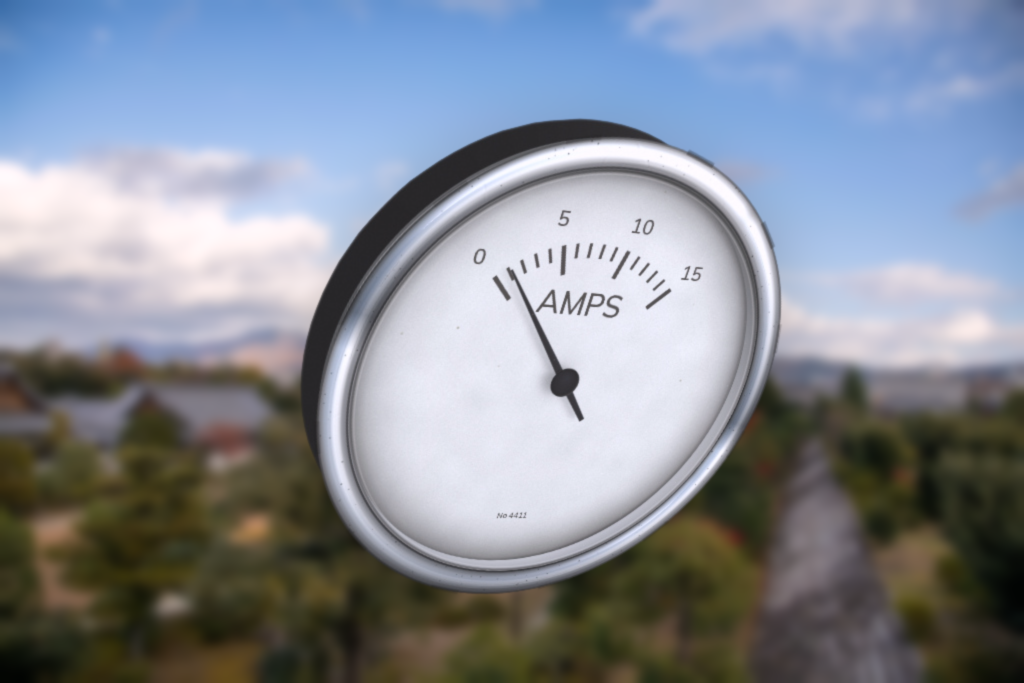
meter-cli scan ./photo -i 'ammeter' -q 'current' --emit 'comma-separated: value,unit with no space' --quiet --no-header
1,A
